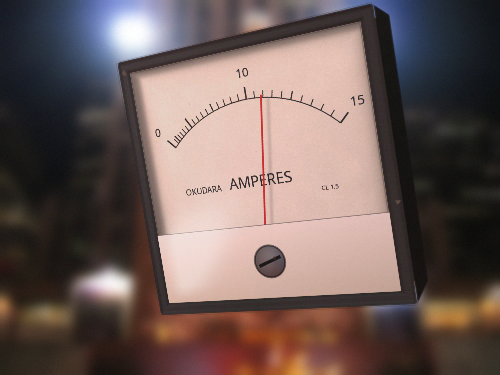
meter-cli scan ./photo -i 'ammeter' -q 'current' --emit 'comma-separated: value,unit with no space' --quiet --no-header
11,A
